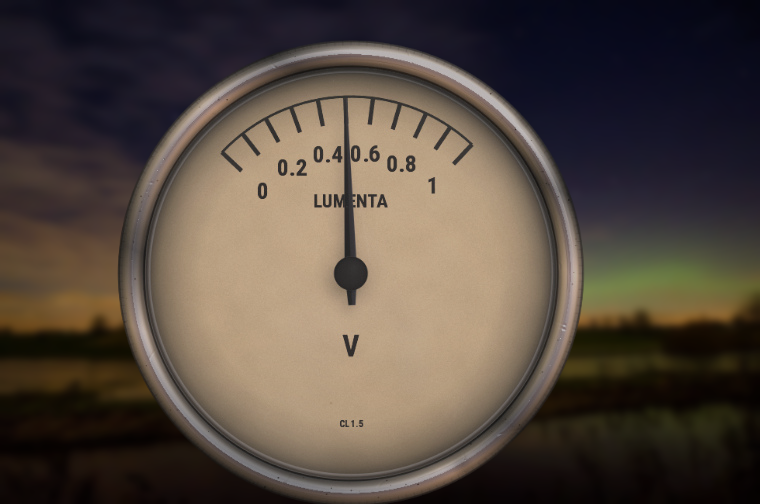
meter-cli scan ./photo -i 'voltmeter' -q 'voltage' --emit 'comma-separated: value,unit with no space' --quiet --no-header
0.5,V
